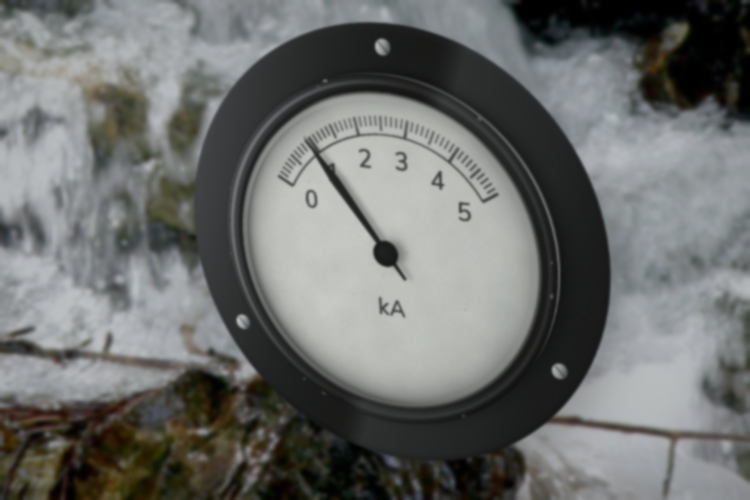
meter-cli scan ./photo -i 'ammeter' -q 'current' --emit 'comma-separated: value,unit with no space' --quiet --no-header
1,kA
